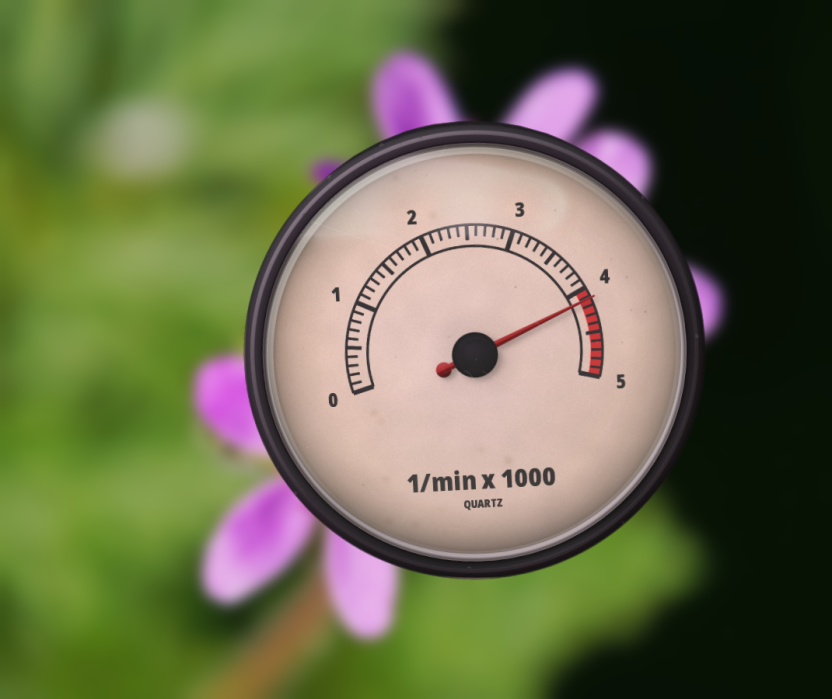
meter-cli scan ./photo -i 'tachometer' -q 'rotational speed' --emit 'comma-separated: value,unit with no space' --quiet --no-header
4100,rpm
